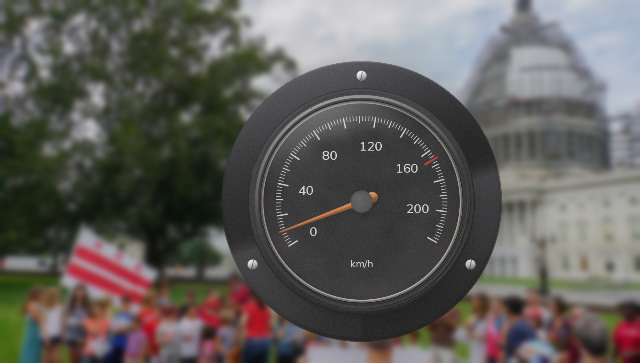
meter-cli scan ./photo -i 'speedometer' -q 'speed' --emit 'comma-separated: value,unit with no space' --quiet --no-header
10,km/h
